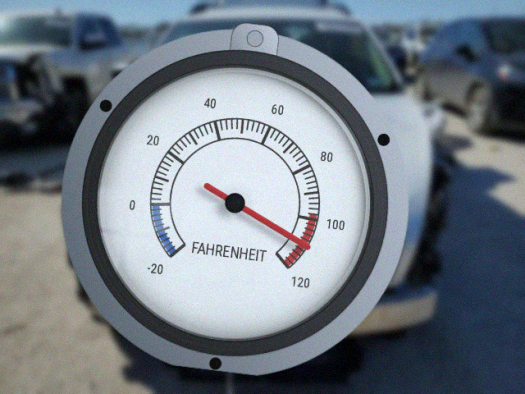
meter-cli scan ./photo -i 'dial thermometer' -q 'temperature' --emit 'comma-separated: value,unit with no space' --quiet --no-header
110,°F
